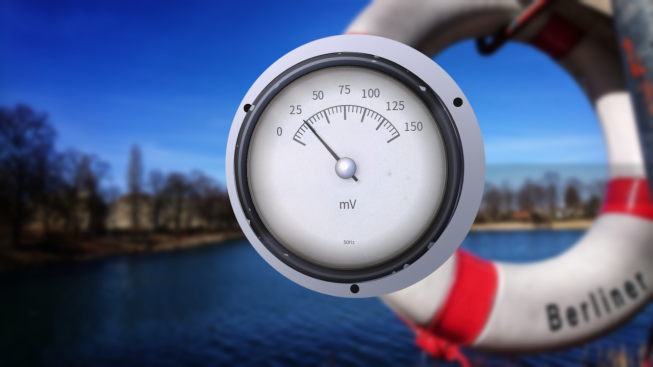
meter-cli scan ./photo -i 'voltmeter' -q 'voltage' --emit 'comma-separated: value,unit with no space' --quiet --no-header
25,mV
